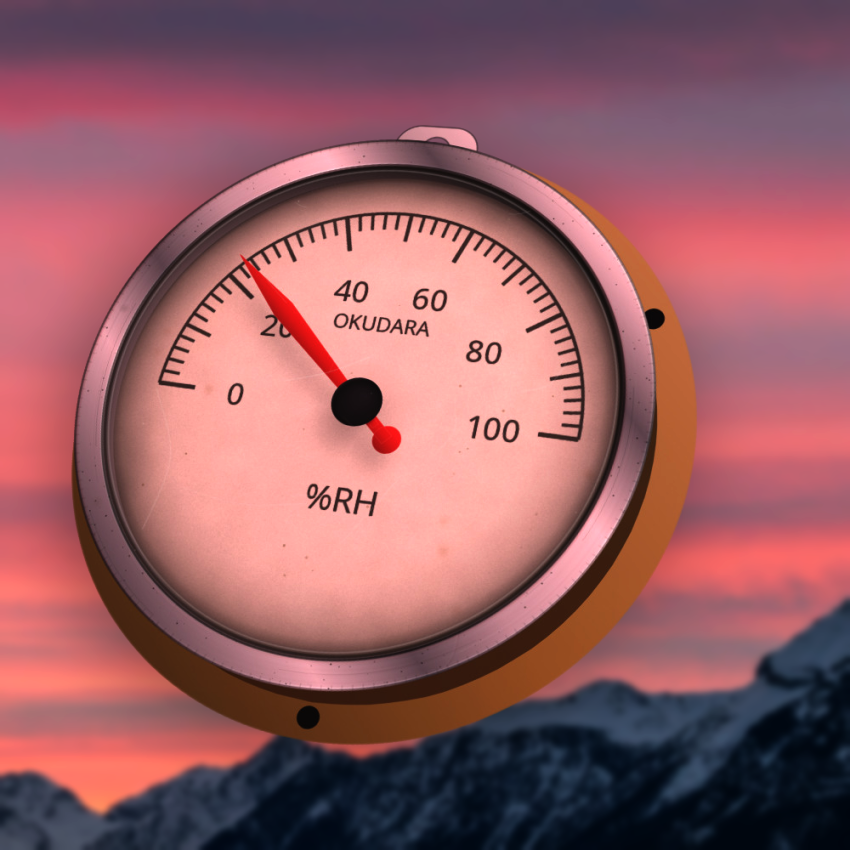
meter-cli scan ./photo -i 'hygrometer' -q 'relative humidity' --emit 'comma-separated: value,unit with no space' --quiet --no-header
23,%
